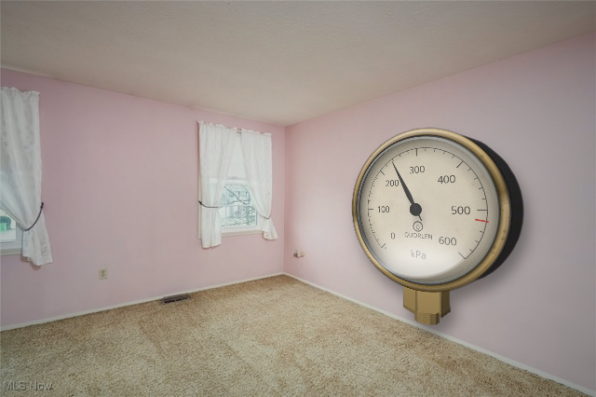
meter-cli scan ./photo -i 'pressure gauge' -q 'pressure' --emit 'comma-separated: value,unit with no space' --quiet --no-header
240,kPa
